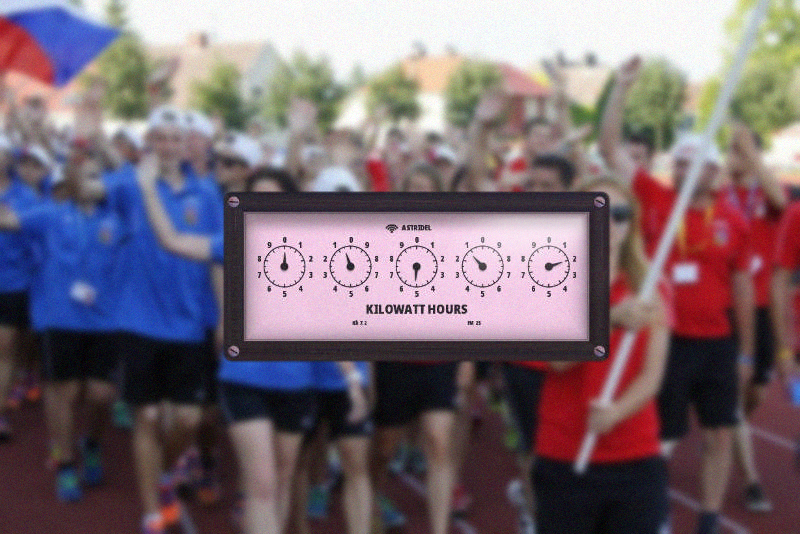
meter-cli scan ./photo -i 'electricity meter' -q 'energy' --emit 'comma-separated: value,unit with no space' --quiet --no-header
512,kWh
